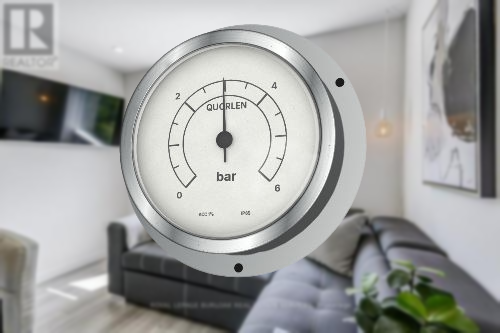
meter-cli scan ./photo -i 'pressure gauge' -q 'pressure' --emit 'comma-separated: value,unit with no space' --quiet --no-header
3,bar
